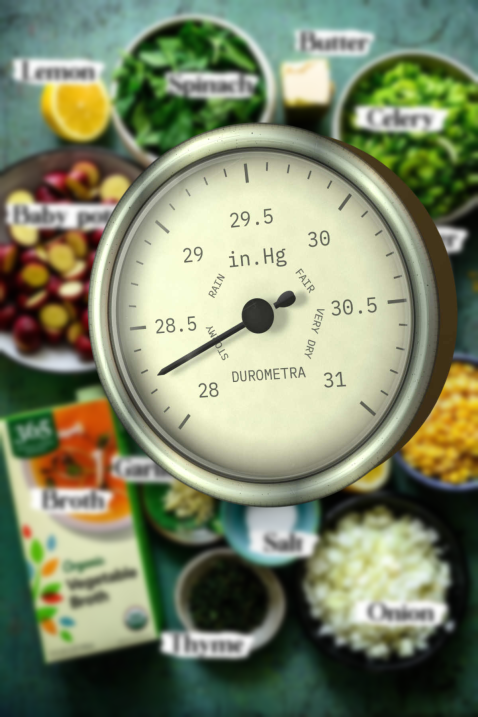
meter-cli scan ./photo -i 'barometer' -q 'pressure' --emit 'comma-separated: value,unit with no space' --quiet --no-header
28.25,inHg
